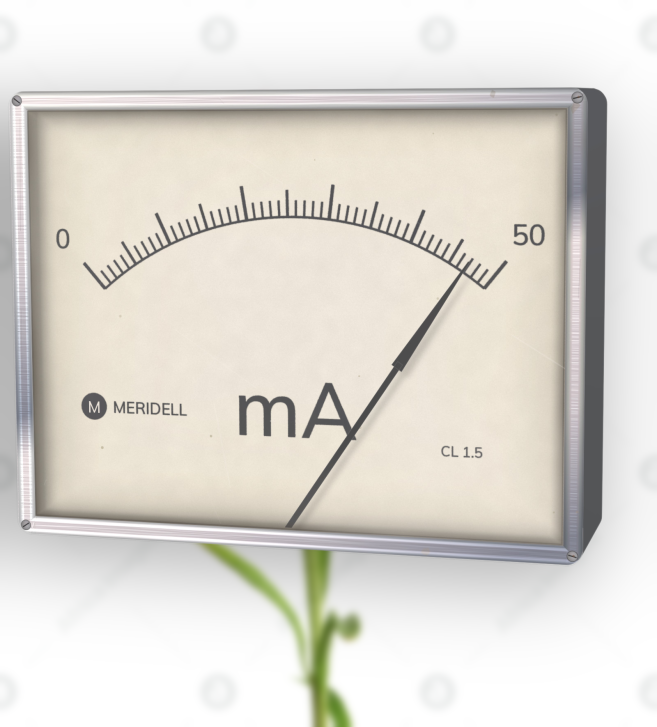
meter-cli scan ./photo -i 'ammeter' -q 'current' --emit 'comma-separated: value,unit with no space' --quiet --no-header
47,mA
